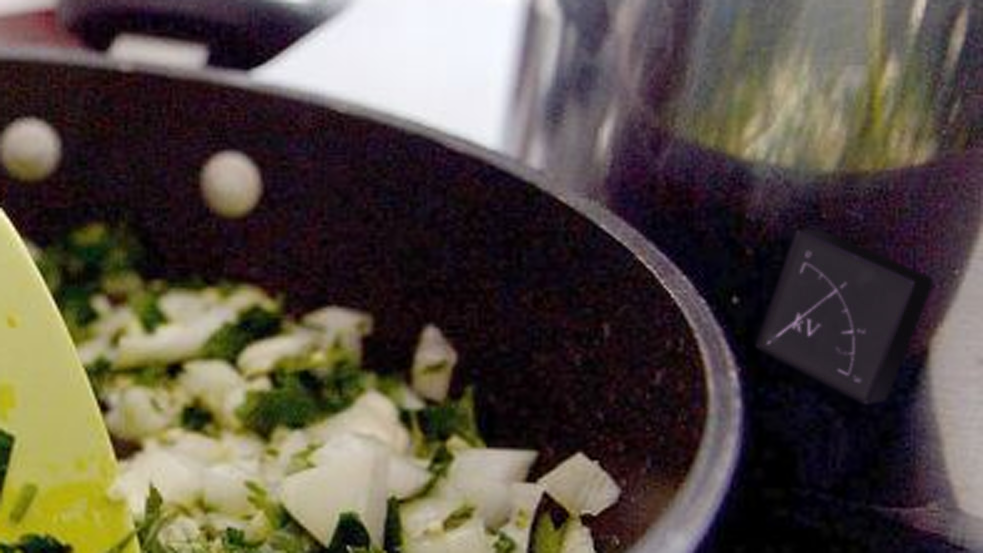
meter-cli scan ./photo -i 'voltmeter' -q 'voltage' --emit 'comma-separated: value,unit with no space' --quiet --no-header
1,kV
